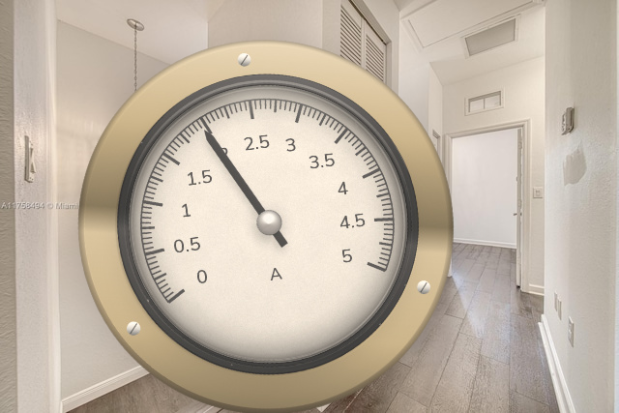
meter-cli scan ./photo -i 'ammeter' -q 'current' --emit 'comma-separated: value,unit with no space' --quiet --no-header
1.95,A
